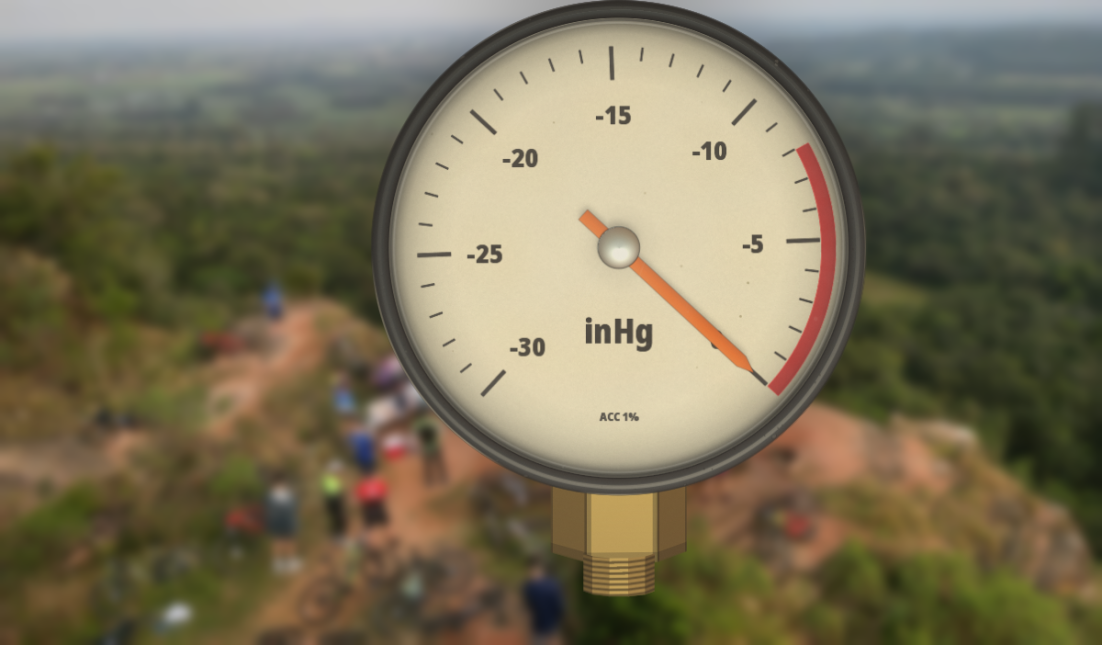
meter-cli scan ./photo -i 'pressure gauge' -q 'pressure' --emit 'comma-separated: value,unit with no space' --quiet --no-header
0,inHg
